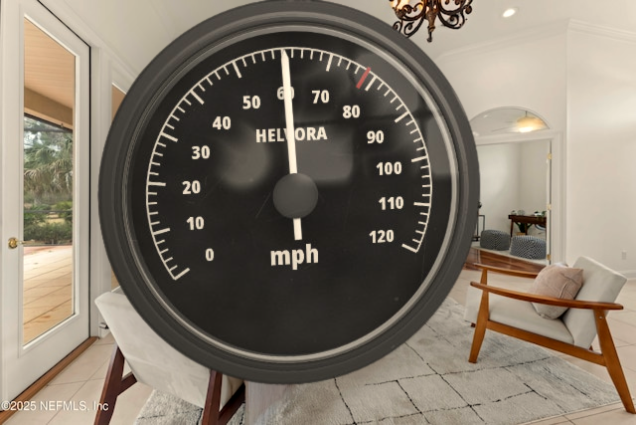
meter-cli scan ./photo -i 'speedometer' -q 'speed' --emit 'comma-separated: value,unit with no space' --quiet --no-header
60,mph
